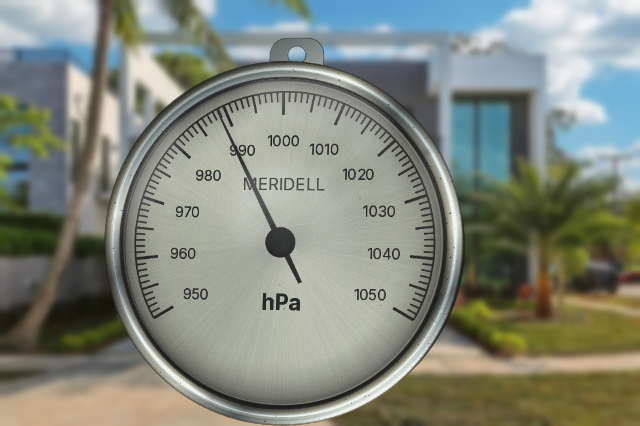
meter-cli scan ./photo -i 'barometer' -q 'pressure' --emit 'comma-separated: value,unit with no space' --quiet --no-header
989,hPa
